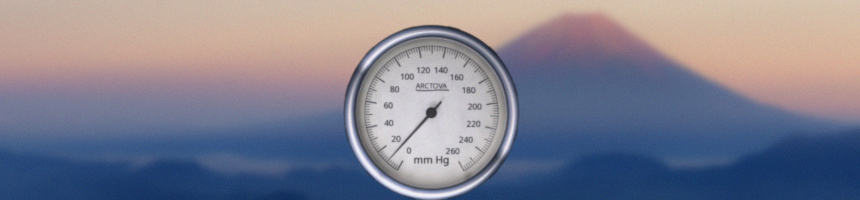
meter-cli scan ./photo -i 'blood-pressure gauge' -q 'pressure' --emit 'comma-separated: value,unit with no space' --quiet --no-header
10,mmHg
